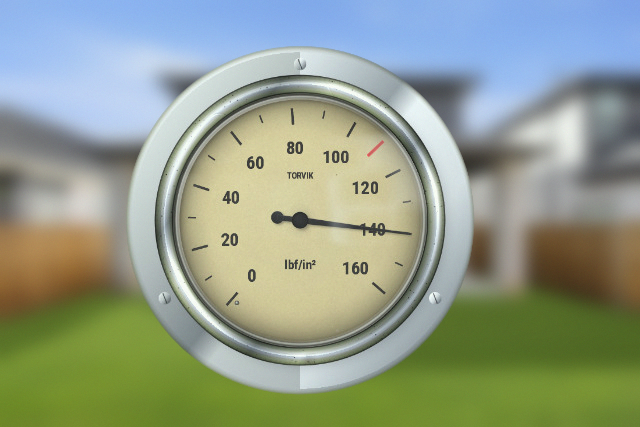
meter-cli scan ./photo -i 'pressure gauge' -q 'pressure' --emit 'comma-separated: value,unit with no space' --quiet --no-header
140,psi
